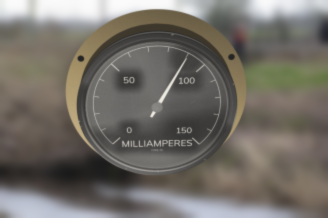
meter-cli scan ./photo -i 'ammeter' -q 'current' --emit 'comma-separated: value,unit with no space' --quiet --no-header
90,mA
